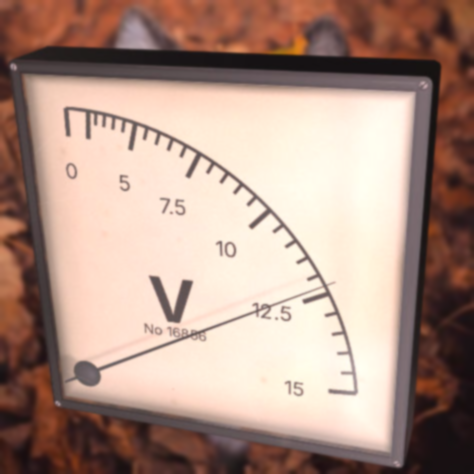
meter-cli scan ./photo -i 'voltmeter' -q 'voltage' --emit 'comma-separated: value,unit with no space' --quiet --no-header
12.25,V
